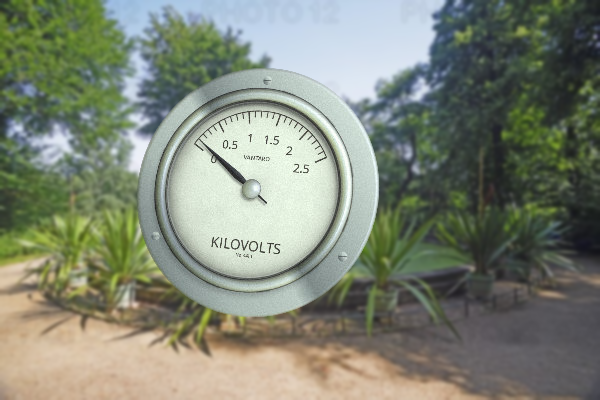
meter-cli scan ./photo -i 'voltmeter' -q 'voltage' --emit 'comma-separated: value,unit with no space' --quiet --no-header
0.1,kV
